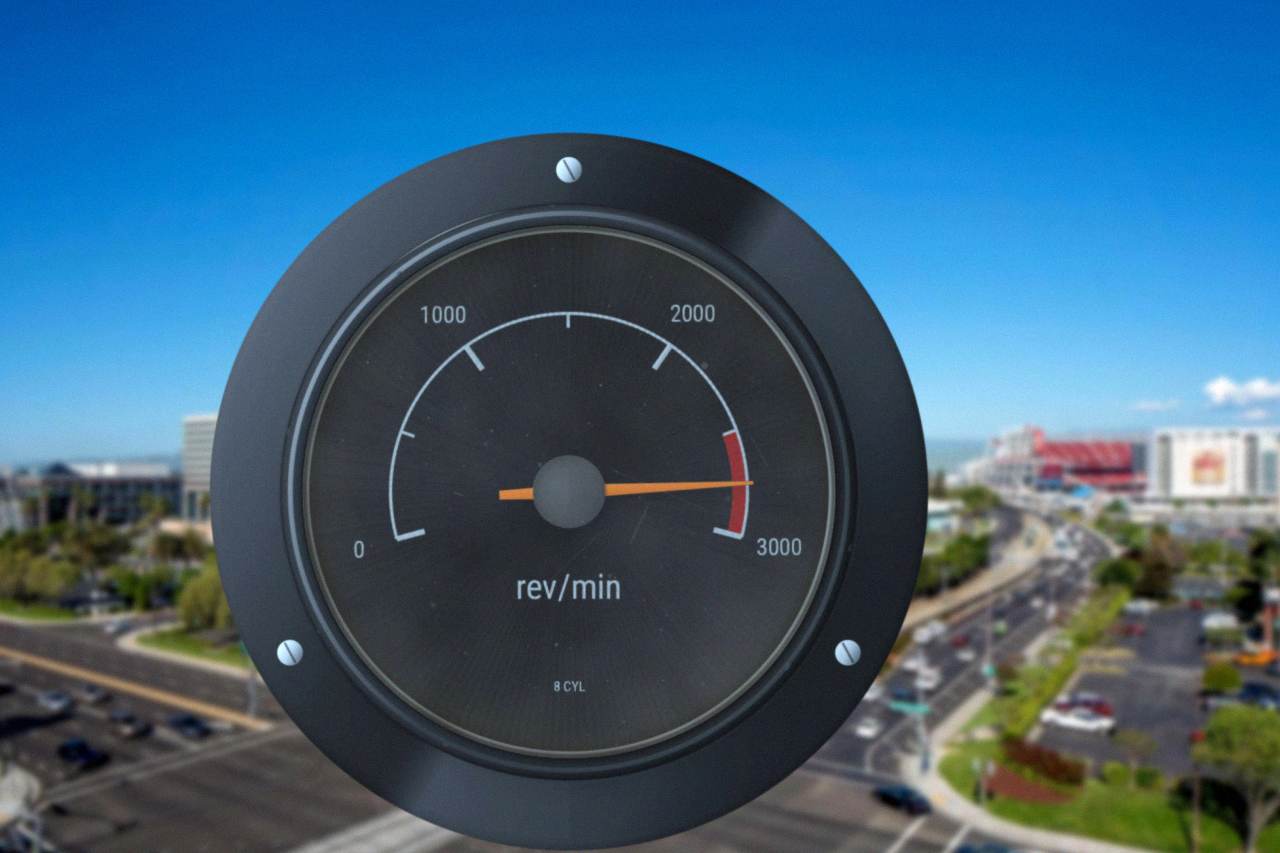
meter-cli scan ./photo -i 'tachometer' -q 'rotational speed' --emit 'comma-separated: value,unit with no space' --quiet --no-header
2750,rpm
